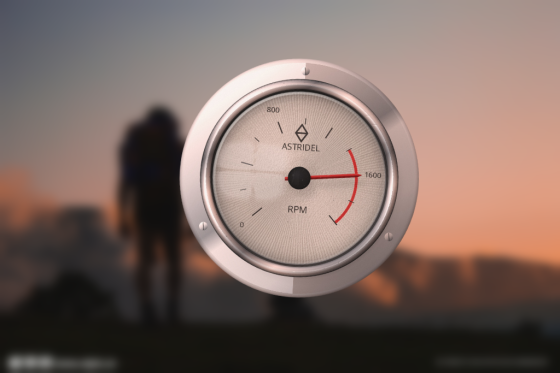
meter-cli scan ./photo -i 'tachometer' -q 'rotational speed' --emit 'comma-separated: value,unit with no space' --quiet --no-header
1600,rpm
